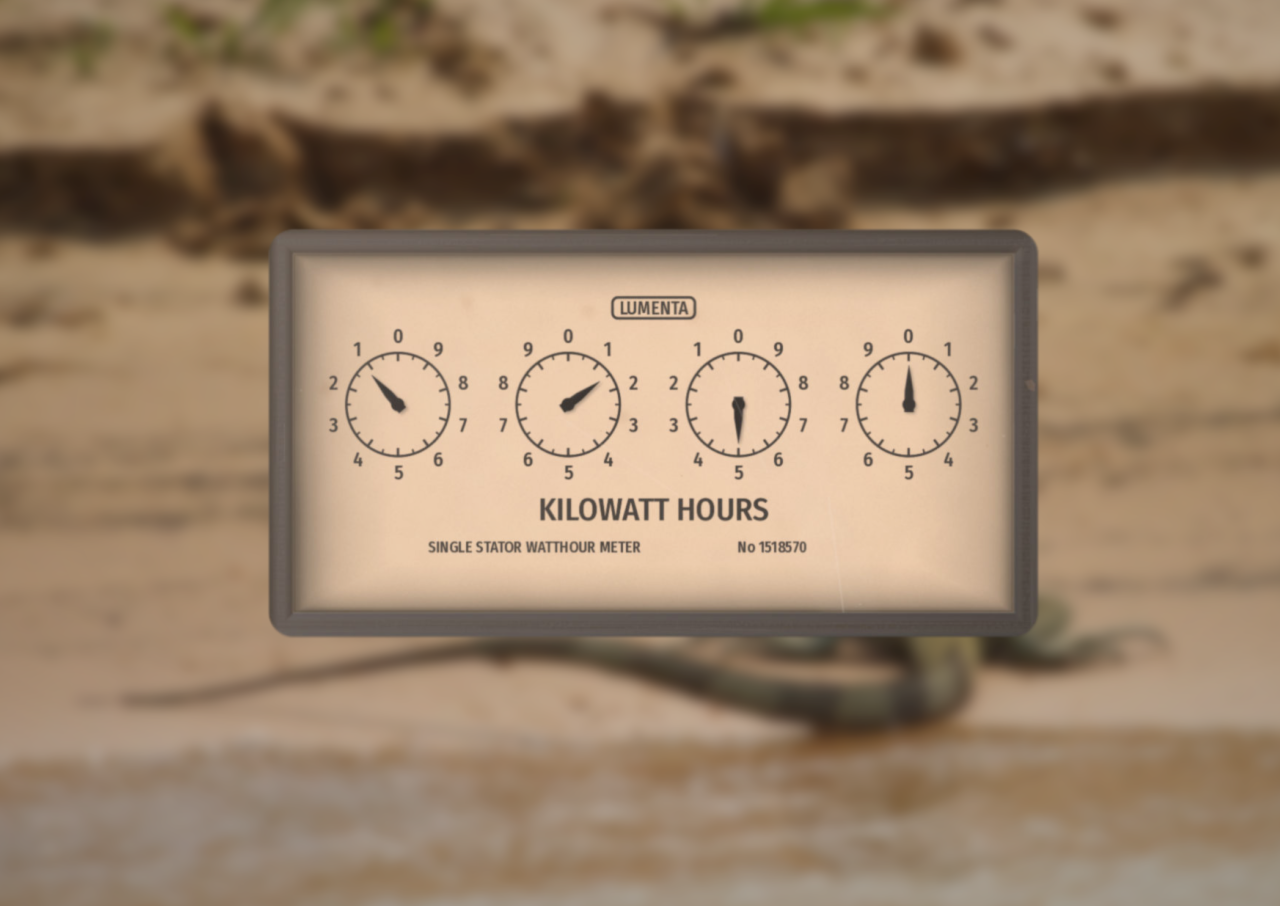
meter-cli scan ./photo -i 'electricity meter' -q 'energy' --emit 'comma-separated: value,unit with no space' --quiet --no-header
1150,kWh
